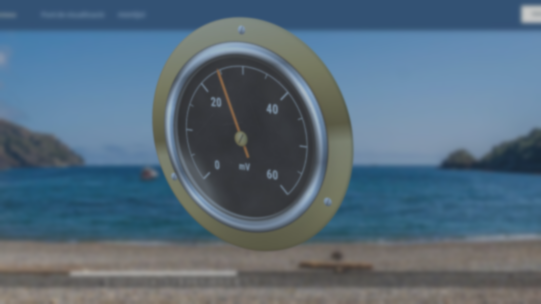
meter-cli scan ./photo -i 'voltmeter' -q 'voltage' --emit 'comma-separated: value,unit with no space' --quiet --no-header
25,mV
